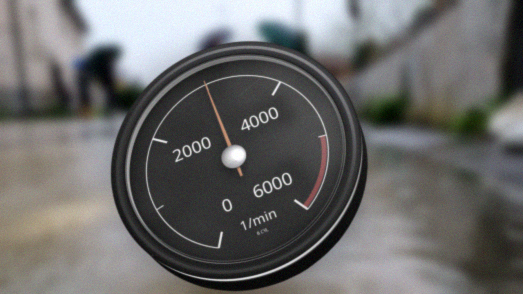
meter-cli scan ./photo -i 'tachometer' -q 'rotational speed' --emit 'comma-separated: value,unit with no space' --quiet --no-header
3000,rpm
